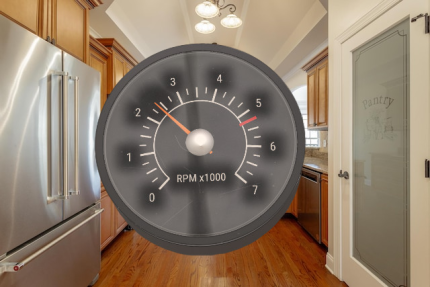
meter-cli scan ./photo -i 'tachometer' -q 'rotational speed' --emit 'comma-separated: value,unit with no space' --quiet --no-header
2375,rpm
